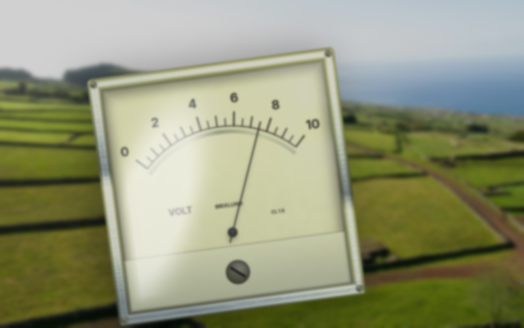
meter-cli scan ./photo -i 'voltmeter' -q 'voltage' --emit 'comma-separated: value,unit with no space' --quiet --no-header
7.5,V
